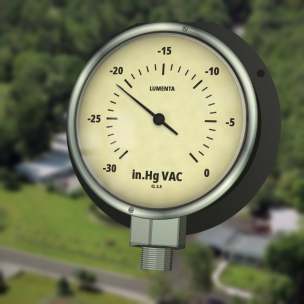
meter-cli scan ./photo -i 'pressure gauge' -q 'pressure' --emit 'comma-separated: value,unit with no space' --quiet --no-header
-21,inHg
